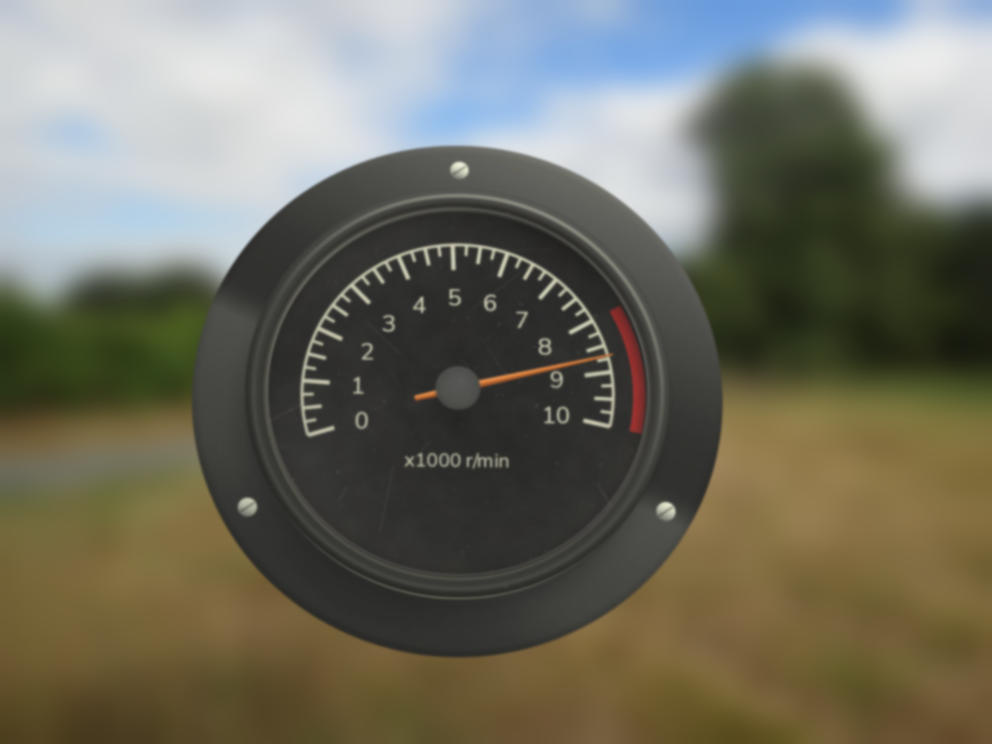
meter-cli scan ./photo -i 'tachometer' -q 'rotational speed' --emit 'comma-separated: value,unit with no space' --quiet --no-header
8750,rpm
